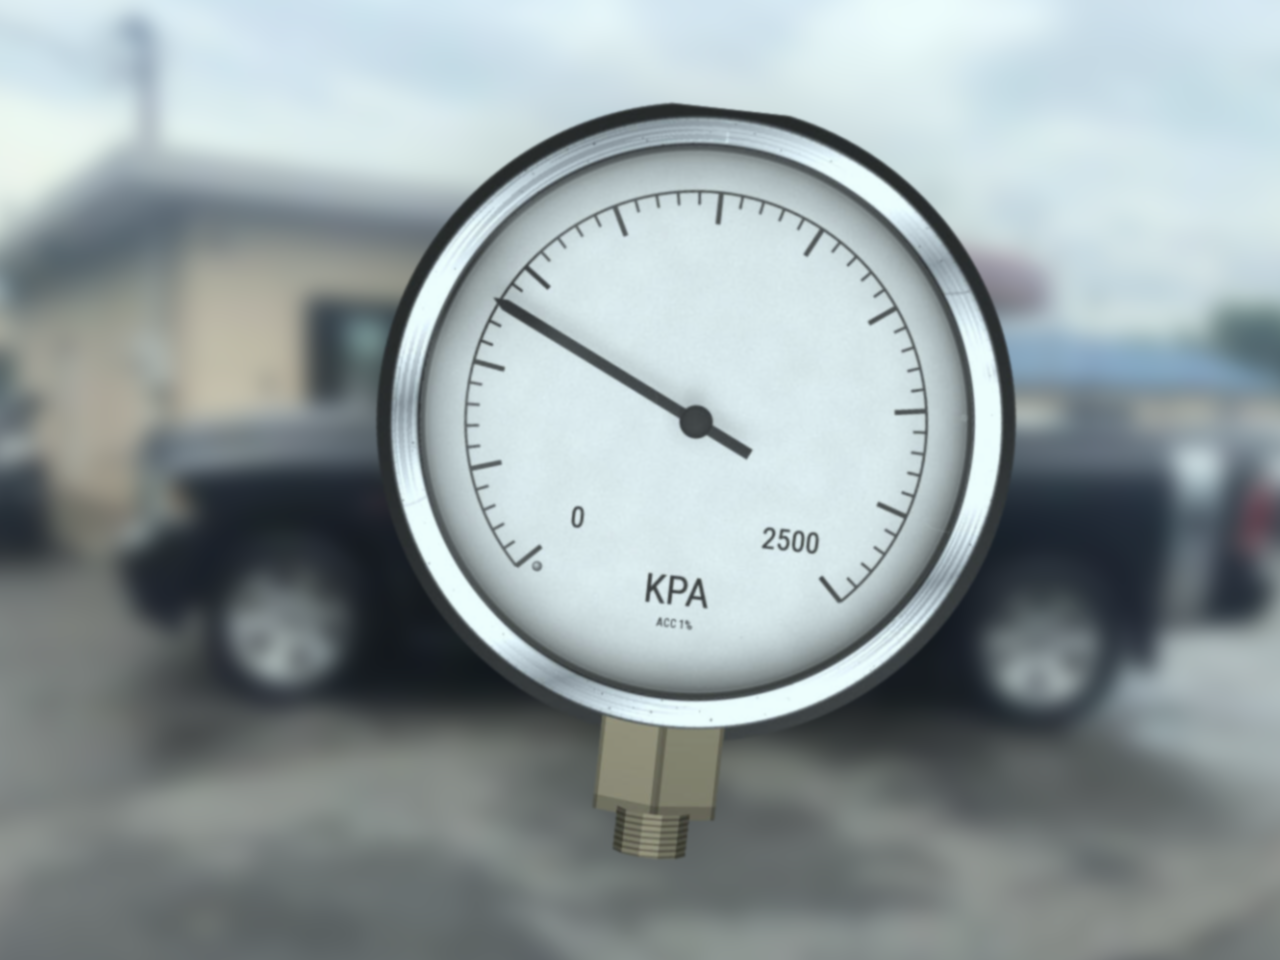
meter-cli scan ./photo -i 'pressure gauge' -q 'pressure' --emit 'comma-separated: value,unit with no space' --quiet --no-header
650,kPa
